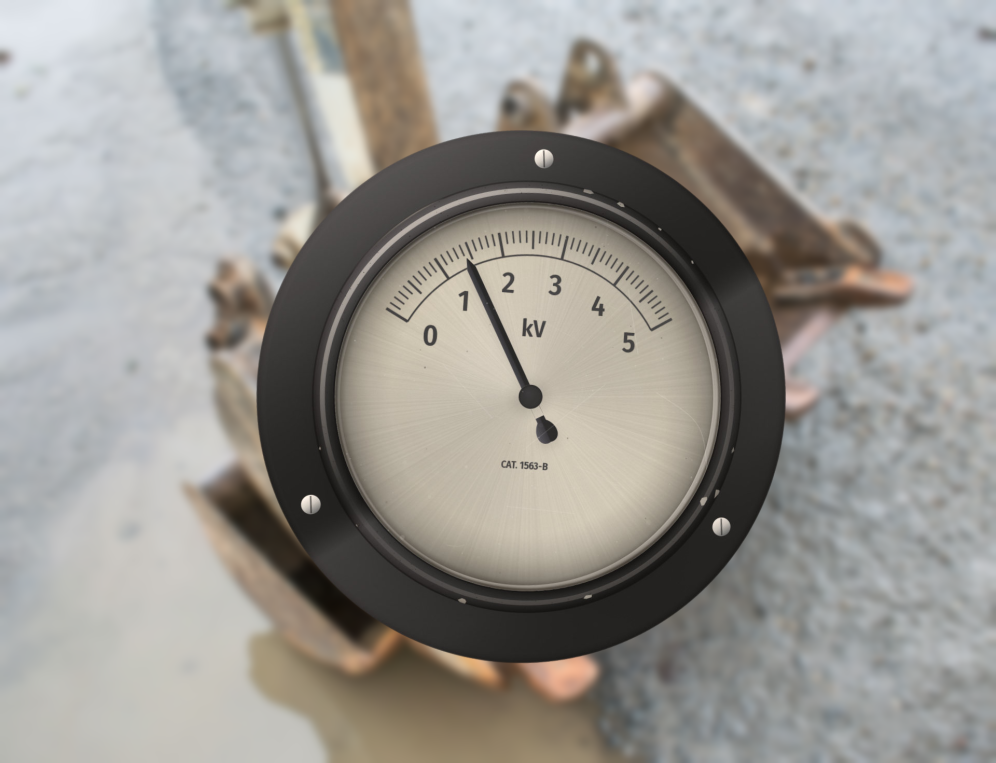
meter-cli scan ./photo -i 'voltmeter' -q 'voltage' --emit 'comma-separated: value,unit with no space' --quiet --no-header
1.4,kV
